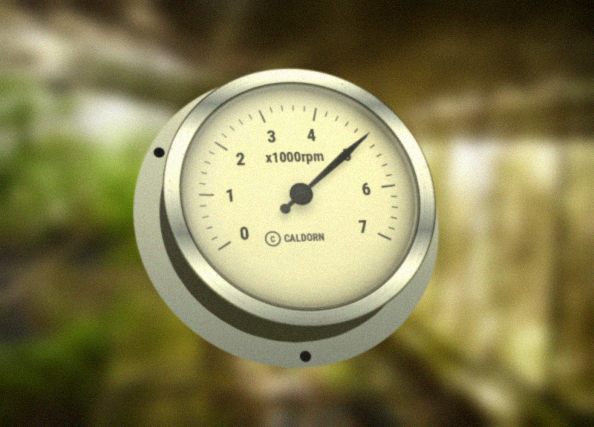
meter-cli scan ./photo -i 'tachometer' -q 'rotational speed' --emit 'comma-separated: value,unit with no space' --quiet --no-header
5000,rpm
